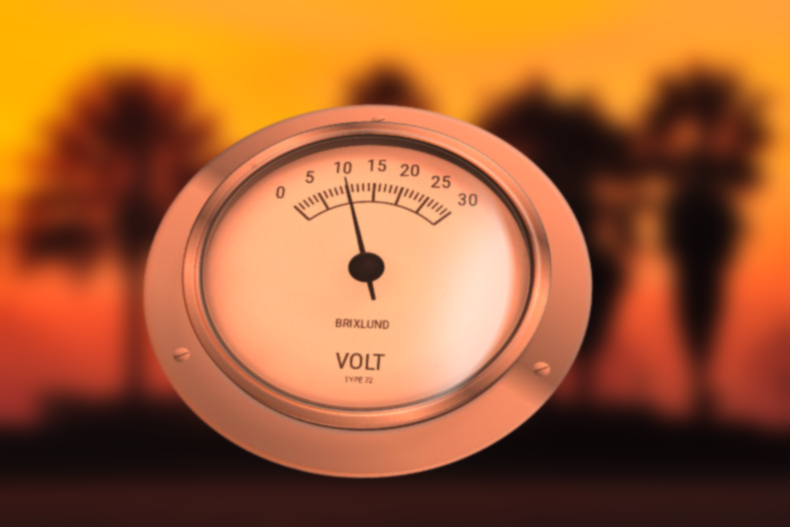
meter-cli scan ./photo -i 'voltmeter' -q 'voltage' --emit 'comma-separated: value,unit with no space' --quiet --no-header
10,V
